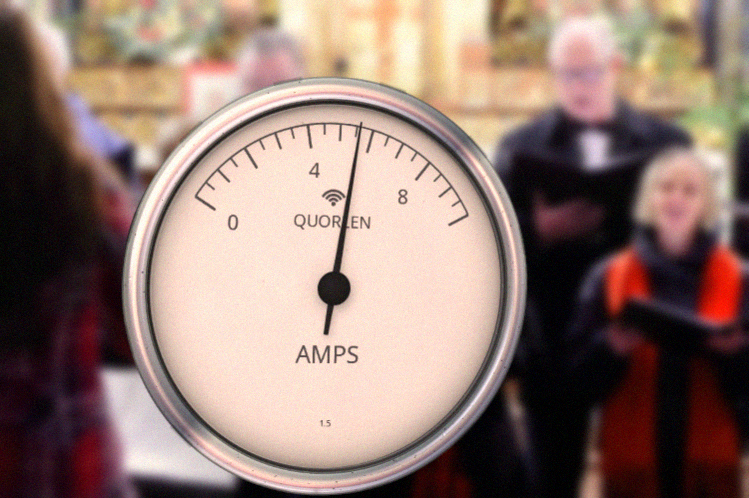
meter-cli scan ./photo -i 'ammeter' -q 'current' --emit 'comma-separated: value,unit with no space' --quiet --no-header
5.5,A
